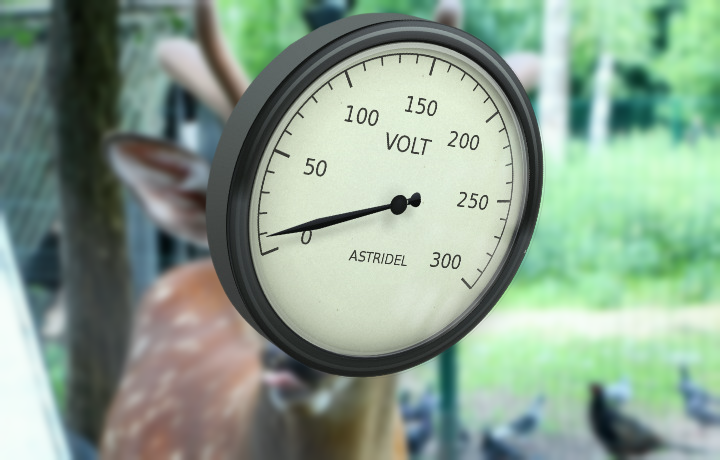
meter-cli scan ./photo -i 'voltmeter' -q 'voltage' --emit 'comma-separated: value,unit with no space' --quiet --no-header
10,V
